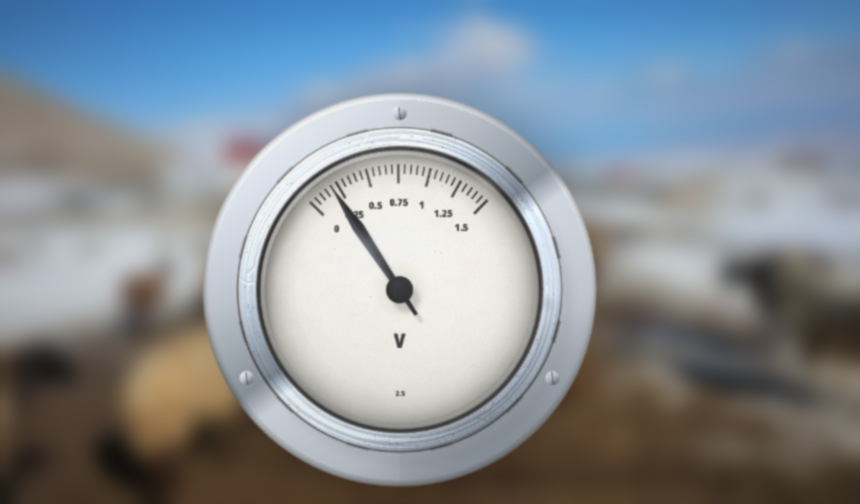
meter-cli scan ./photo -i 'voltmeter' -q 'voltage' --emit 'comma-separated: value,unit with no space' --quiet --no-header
0.2,V
